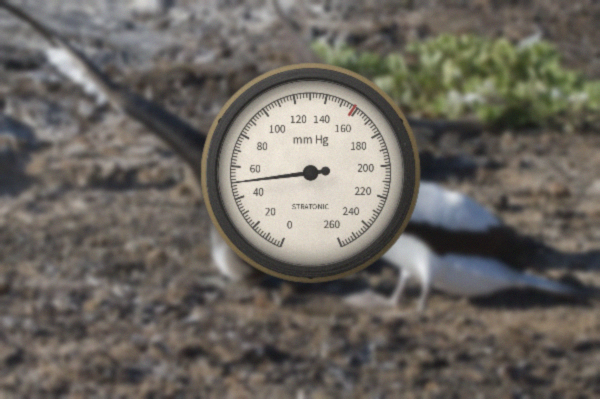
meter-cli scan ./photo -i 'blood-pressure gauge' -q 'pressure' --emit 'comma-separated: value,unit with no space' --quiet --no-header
50,mmHg
